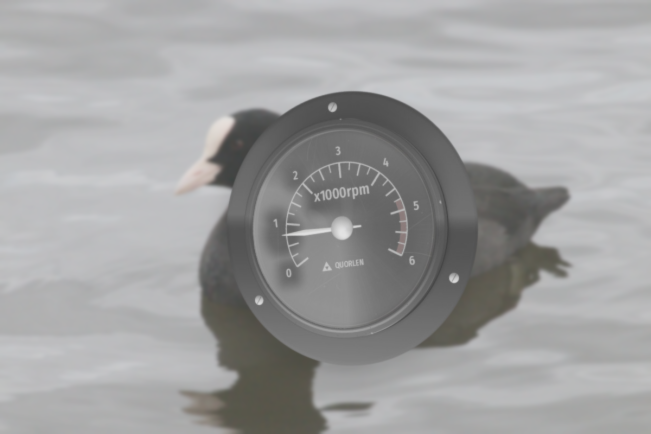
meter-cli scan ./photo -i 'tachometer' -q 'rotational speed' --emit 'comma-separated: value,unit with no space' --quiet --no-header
750,rpm
